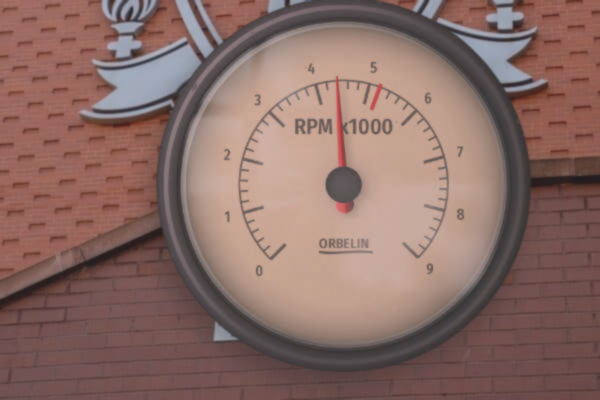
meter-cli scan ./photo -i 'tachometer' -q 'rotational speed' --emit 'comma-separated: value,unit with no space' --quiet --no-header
4400,rpm
